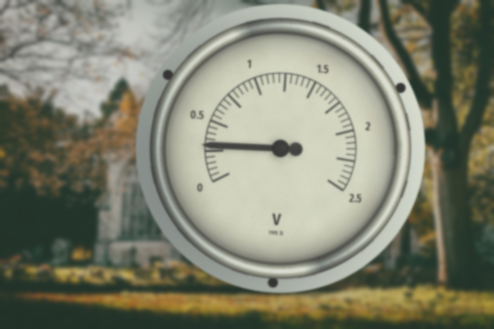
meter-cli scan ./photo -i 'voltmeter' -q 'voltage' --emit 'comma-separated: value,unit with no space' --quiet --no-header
0.3,V
